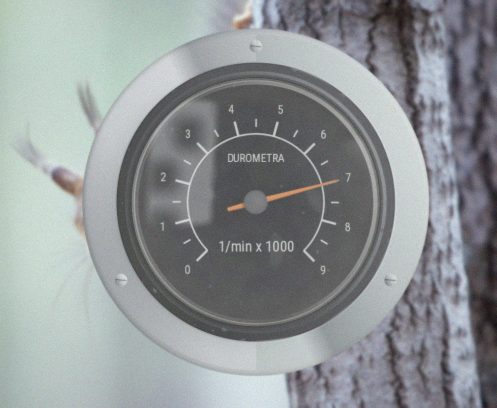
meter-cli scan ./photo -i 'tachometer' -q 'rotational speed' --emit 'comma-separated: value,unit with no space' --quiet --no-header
7000,rpm
